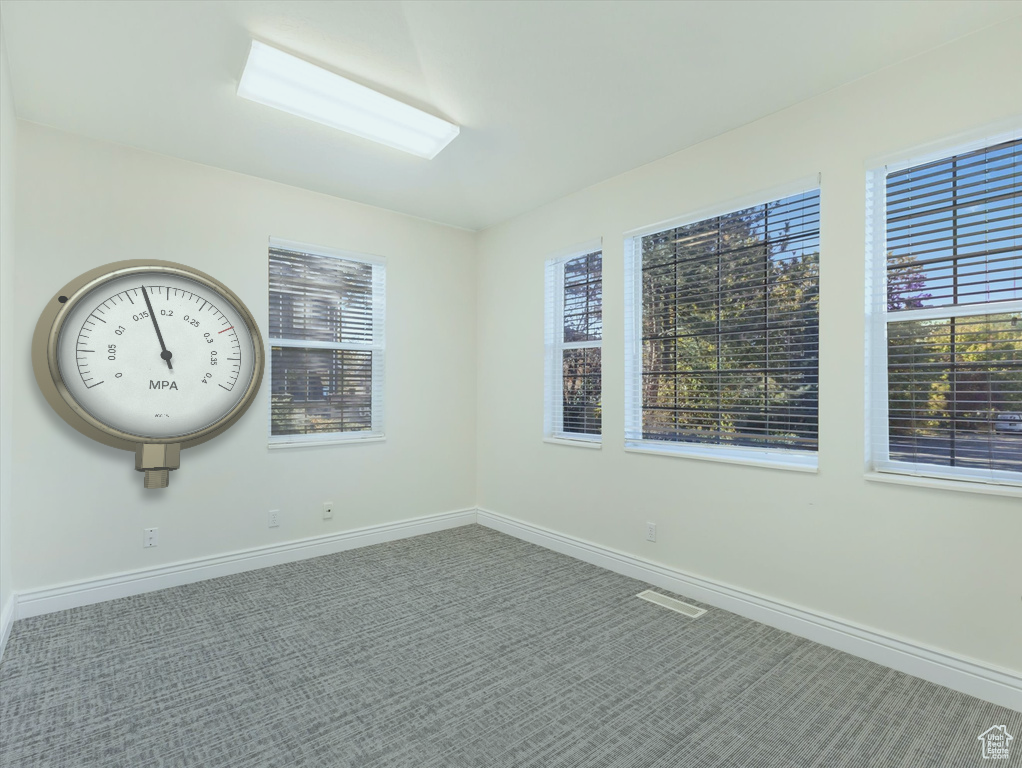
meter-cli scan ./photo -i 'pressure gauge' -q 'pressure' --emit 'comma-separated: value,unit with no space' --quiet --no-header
0.17,MPa
